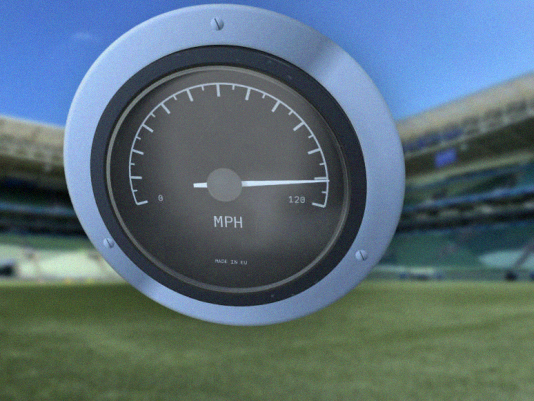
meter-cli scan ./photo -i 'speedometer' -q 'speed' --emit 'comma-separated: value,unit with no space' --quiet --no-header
110,mph
